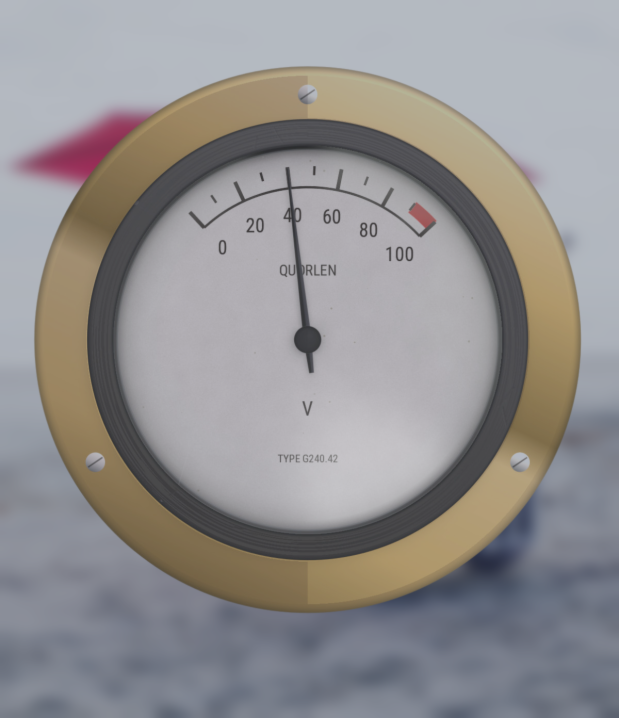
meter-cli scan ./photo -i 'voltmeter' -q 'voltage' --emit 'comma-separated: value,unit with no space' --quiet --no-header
40,V
